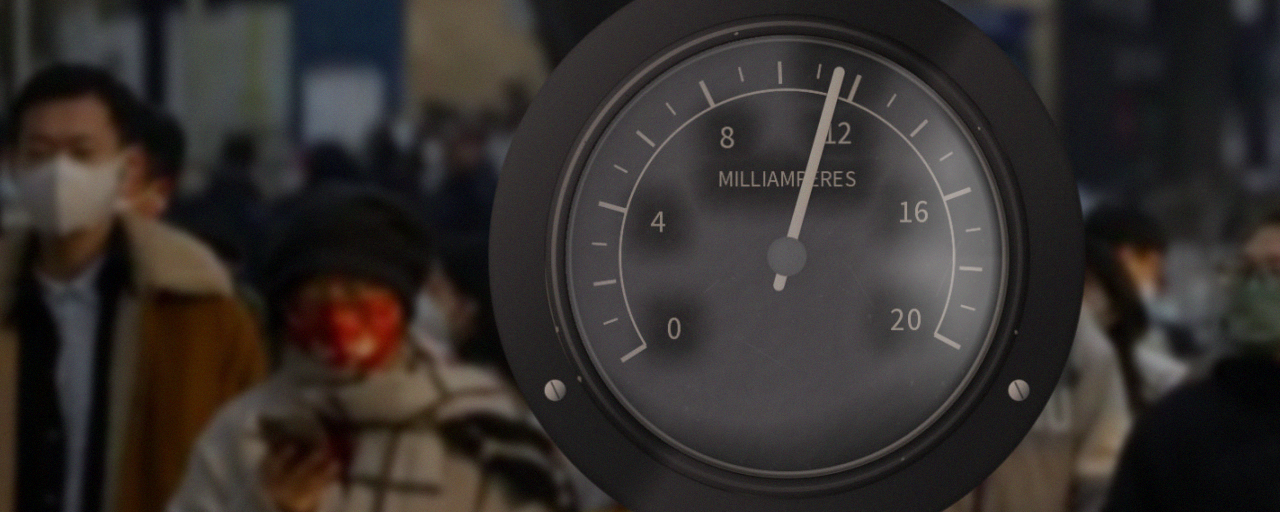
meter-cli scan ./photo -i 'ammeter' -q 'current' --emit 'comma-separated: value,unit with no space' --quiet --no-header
11.5,mA
